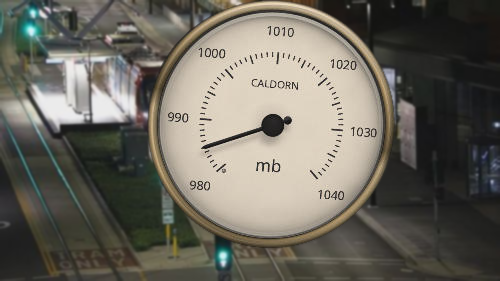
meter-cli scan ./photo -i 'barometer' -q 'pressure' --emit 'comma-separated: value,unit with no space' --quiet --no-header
985,mbar
